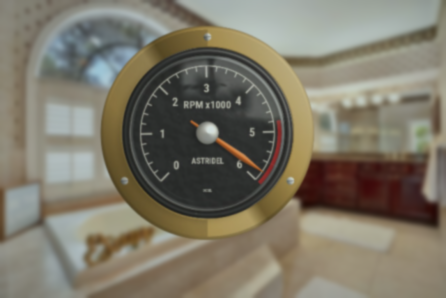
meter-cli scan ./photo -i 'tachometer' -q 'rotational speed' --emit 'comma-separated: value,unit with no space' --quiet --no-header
5800,rpm
